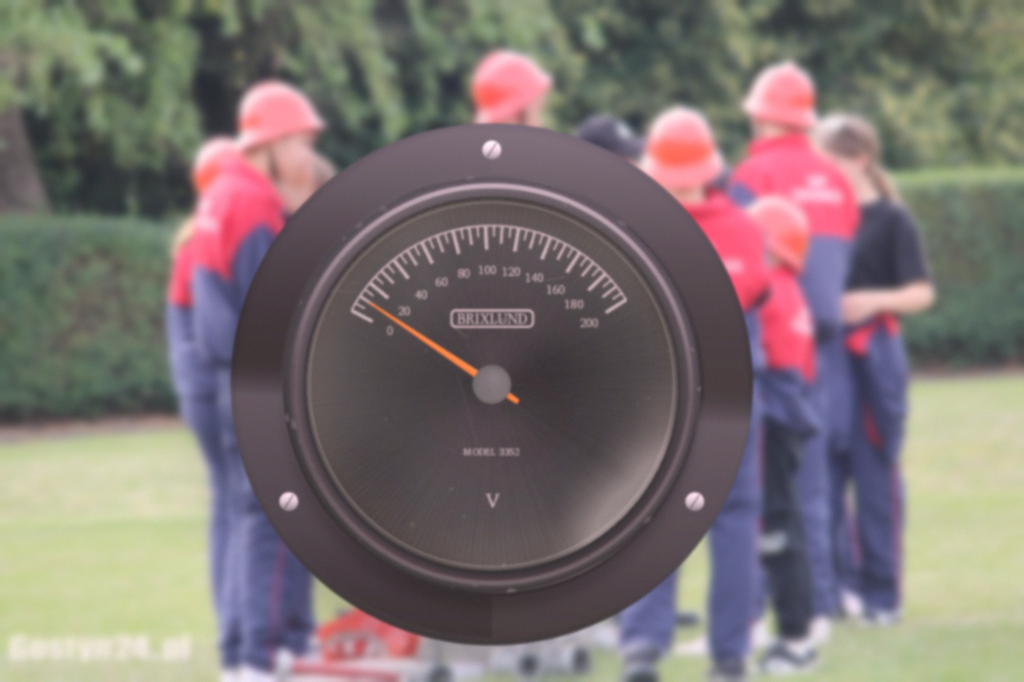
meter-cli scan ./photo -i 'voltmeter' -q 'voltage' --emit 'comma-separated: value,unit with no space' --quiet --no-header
10,V
